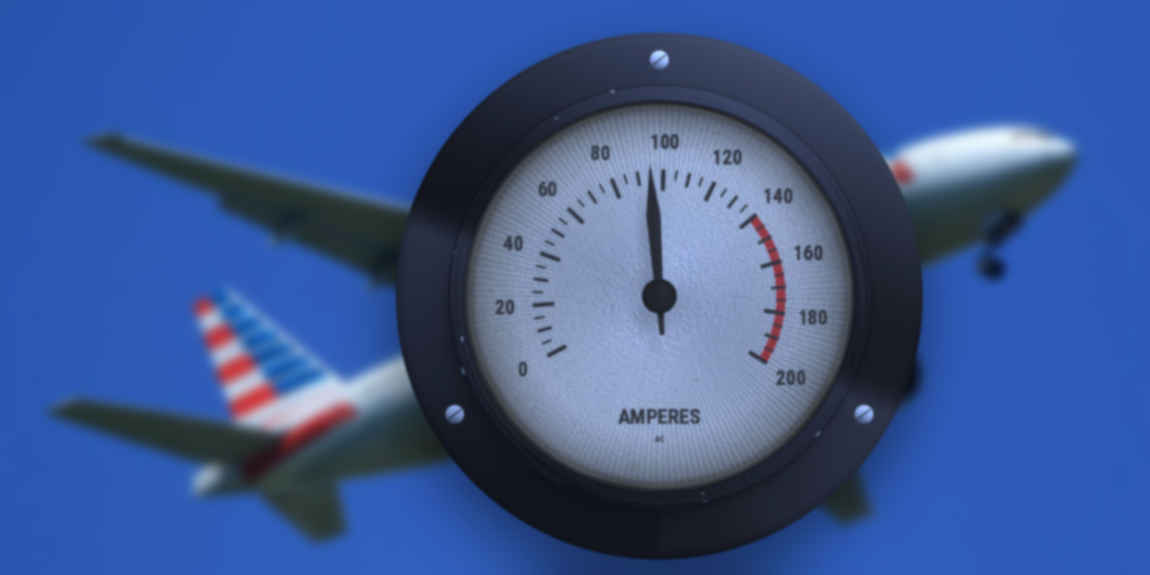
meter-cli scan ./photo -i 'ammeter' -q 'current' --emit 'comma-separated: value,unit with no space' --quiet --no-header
95,A
